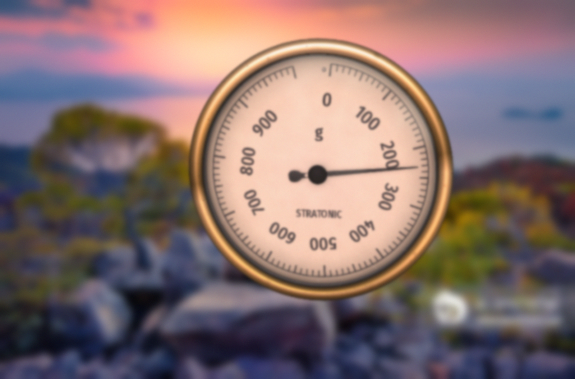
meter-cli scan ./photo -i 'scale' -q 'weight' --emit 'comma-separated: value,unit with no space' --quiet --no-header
230,g
